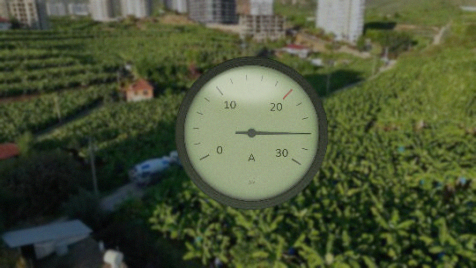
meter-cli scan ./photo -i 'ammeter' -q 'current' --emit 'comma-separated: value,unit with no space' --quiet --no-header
26,A
